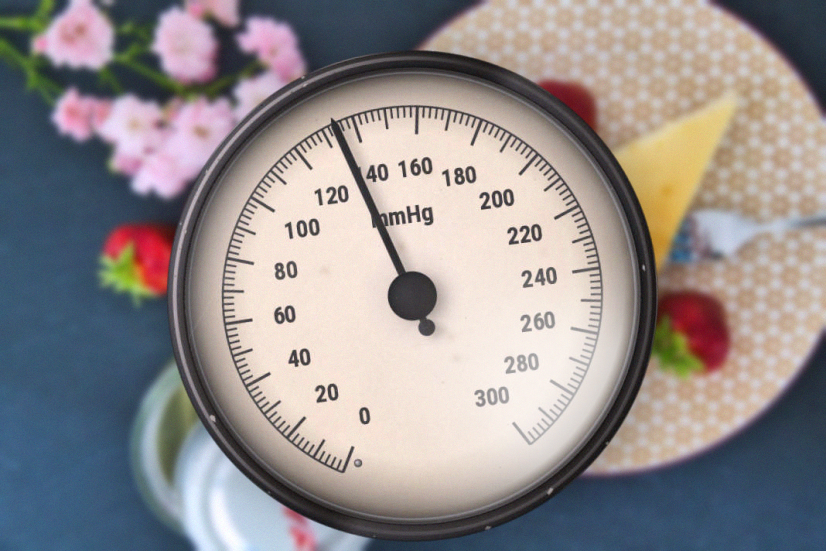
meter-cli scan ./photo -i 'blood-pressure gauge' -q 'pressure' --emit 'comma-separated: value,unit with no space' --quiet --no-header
134,mmHg
